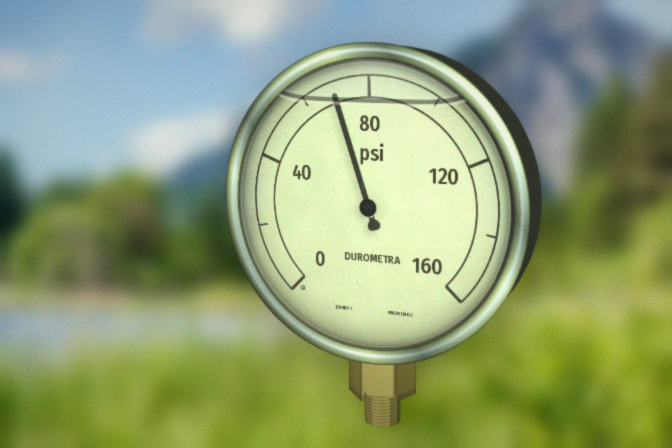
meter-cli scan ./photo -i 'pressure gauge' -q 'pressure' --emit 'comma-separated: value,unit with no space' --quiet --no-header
70,psi
